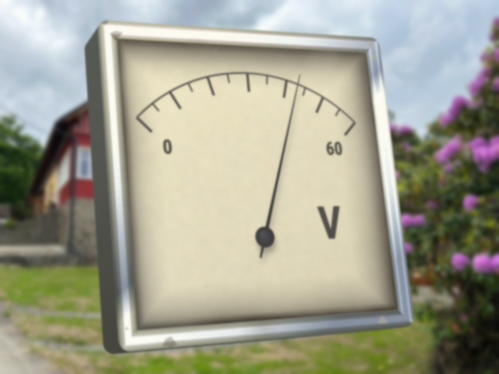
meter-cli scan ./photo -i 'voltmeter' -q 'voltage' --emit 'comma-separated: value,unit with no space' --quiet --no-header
42.5,V
